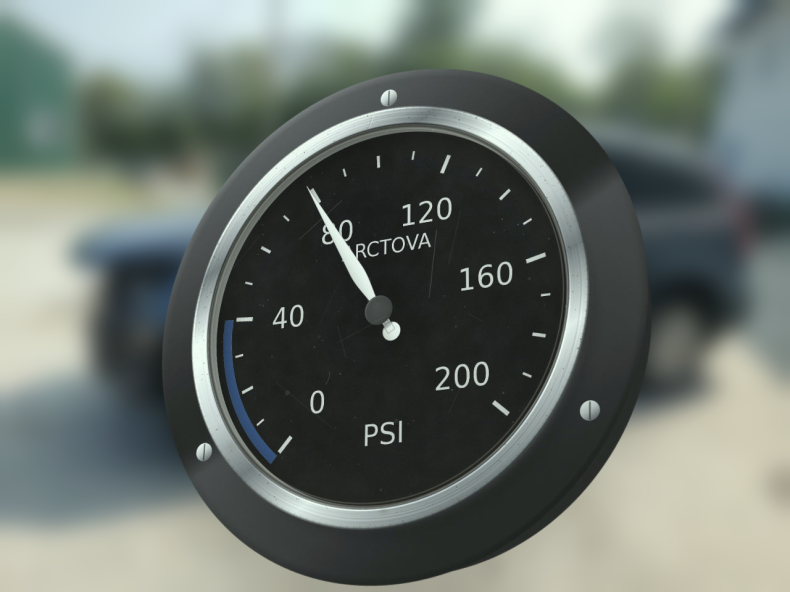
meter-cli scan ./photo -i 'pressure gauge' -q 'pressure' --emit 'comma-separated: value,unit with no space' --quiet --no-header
80,psi
